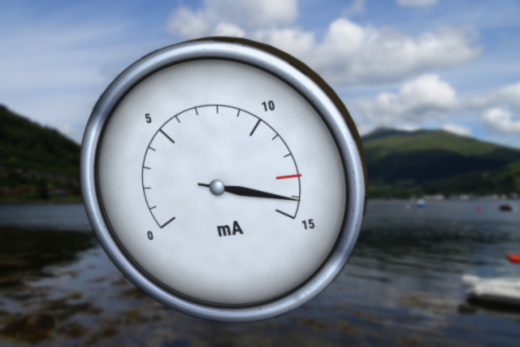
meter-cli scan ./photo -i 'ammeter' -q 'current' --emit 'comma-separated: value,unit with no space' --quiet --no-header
14,mA
